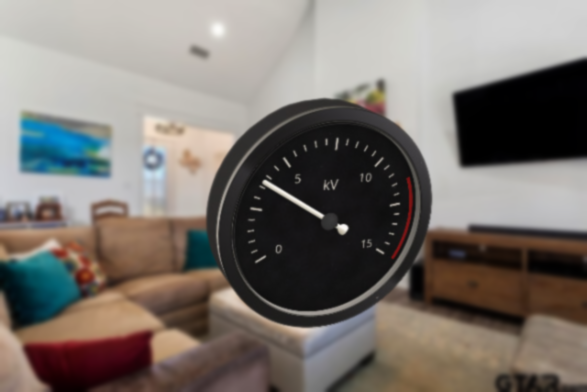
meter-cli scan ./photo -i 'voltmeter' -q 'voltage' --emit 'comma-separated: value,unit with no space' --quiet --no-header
3.75,kV
